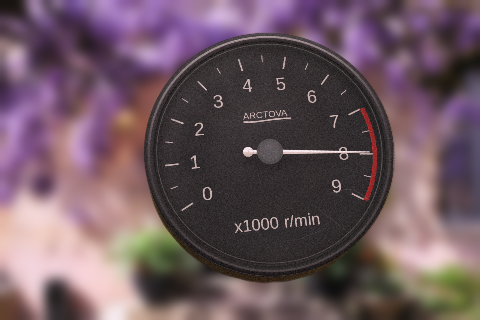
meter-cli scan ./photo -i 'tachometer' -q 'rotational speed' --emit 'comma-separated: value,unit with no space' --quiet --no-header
8000,rpm
